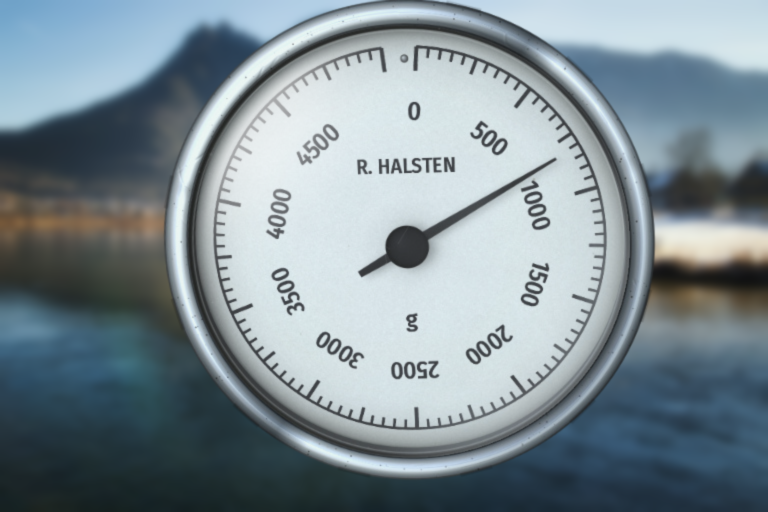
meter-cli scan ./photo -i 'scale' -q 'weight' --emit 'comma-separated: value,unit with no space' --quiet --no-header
800,g
